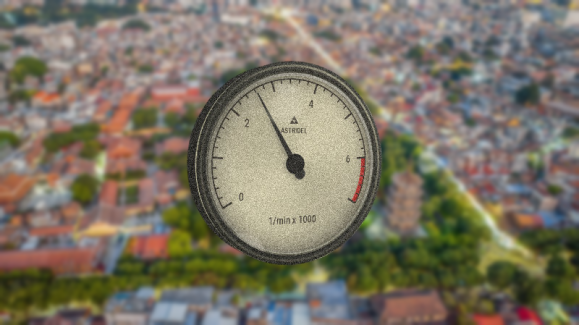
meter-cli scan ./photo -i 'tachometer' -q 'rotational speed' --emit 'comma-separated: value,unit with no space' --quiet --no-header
2600,rpm
